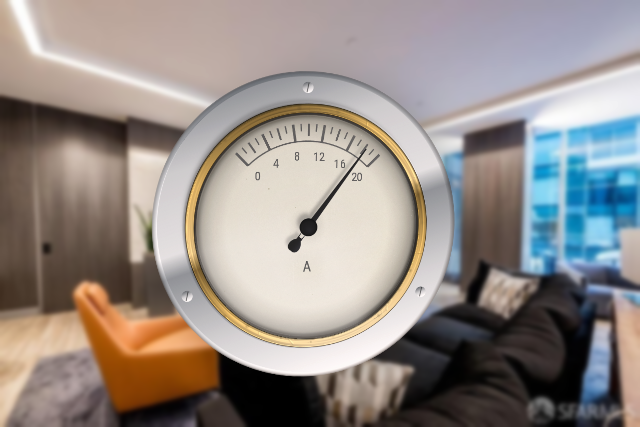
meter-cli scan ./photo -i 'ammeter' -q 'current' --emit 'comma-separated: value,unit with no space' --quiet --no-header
18,A
